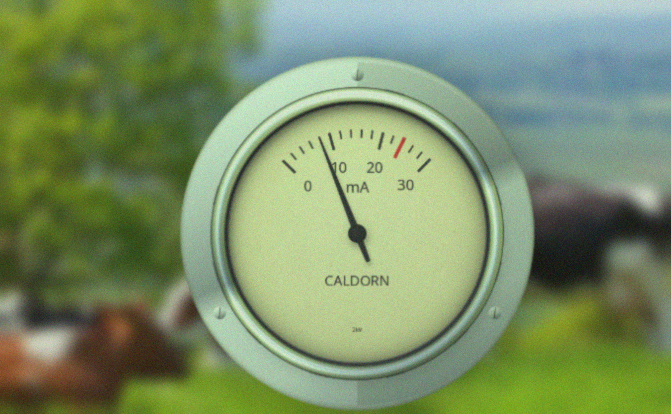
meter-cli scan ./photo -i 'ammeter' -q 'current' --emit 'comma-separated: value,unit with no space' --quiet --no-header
8,mA
